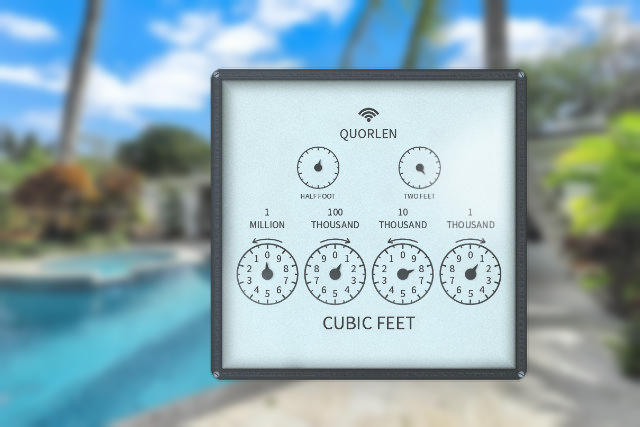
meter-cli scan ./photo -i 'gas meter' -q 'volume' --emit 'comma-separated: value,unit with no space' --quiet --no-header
8100,ft³
